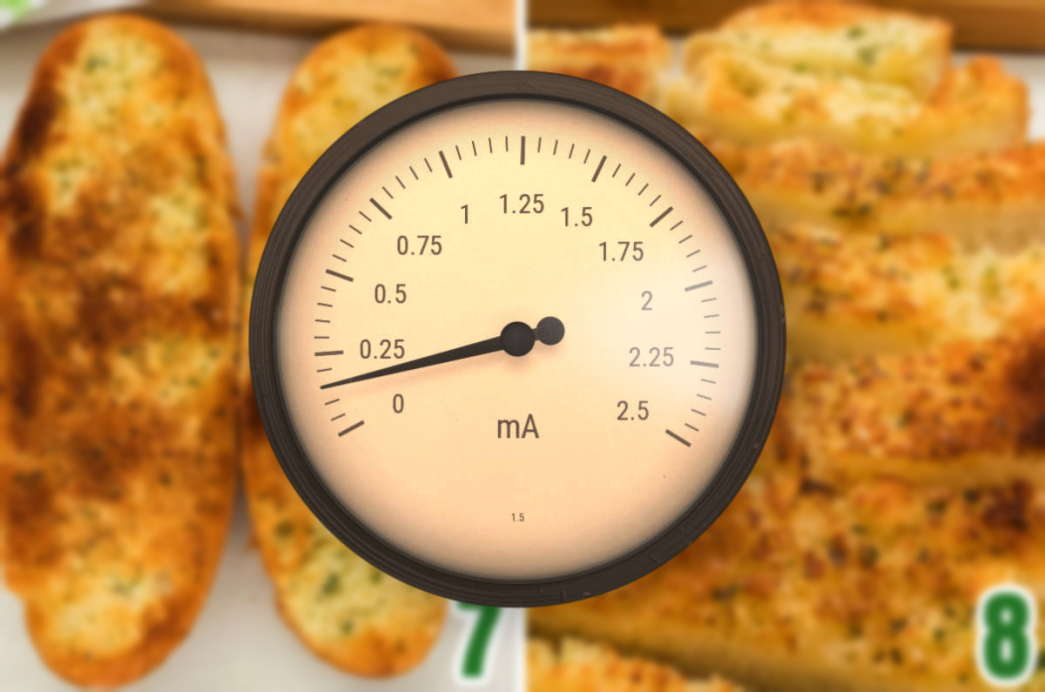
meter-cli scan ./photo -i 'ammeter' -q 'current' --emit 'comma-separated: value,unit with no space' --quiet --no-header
0.15,mA
